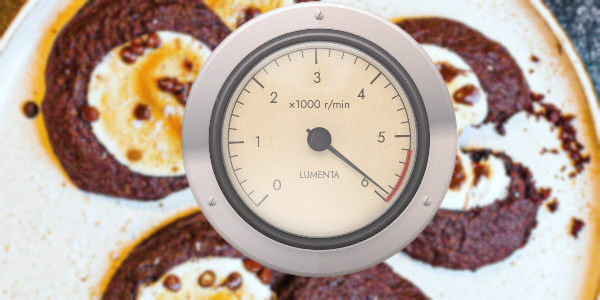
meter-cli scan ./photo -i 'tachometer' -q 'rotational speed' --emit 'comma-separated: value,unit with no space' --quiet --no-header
5900,rpm
